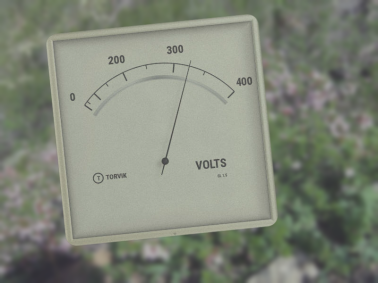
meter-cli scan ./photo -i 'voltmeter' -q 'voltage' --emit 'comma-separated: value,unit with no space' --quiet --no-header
325,V
